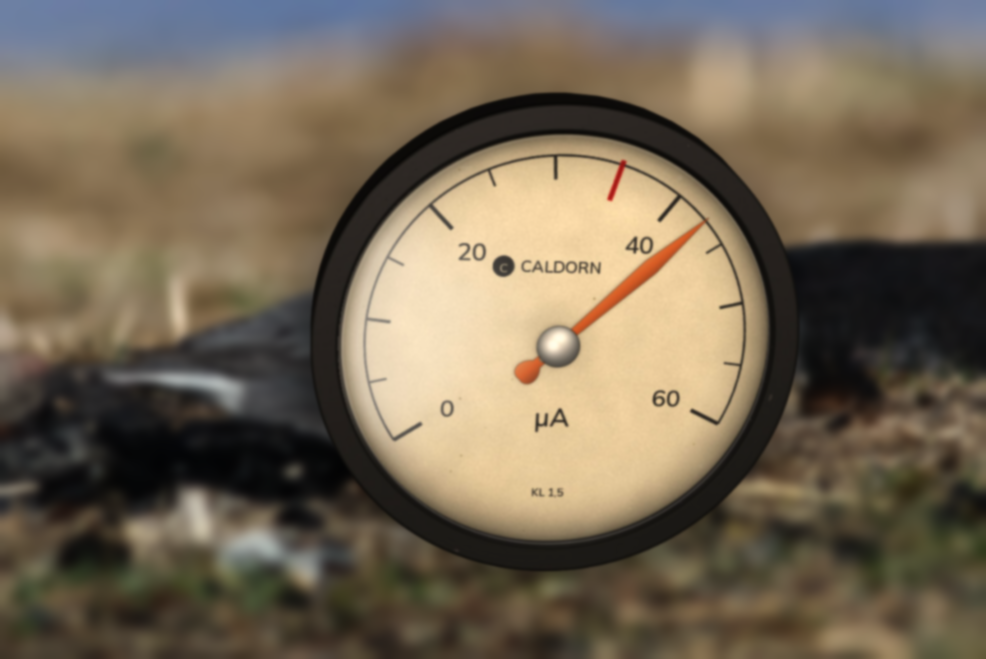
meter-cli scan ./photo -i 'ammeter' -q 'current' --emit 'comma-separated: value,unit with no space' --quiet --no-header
42.5,µA
